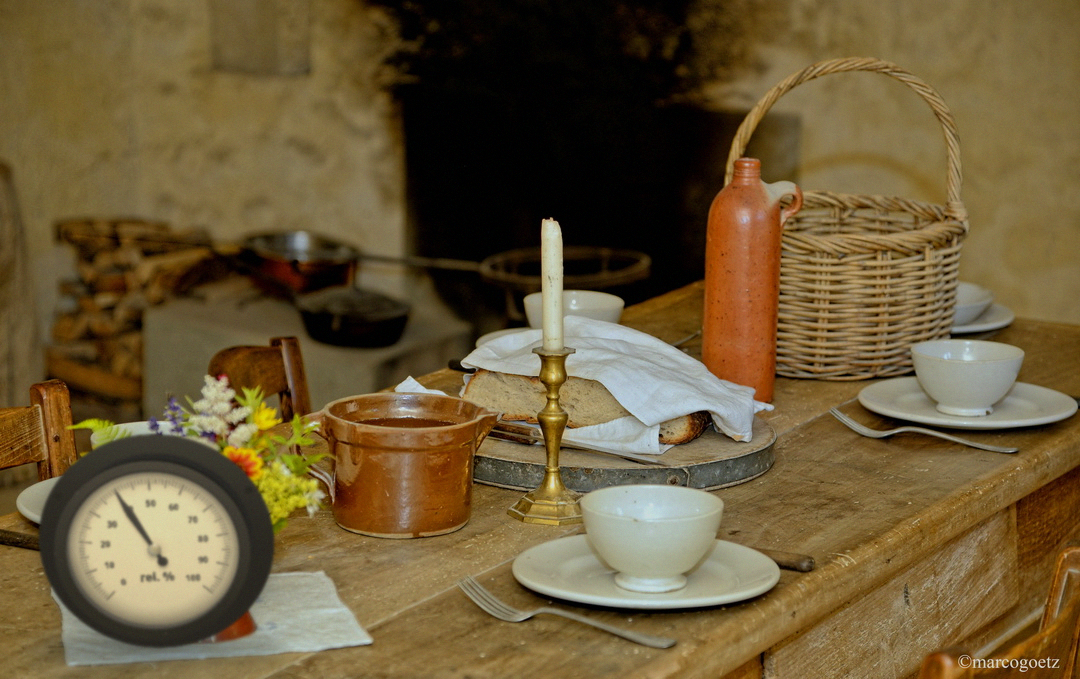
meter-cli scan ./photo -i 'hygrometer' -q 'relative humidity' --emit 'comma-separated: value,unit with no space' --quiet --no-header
40,%
